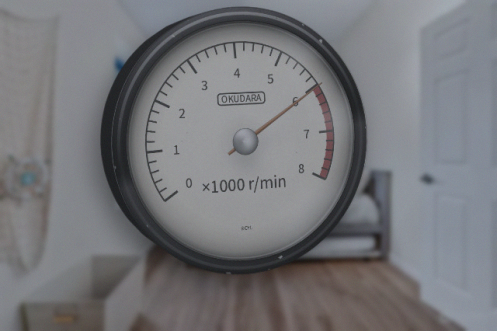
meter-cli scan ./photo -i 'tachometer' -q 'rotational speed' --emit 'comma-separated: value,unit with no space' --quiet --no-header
6000,rpm
